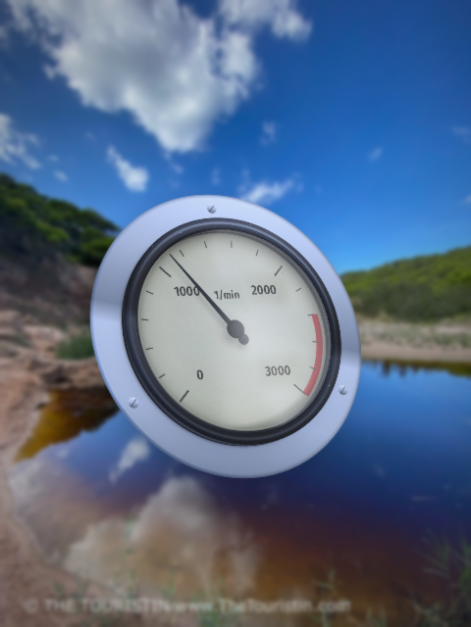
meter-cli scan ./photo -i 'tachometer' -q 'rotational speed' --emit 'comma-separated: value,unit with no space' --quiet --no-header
1100,rpm
